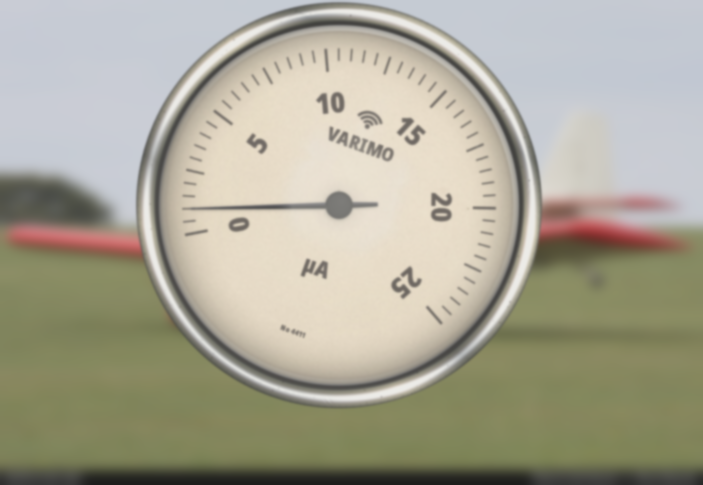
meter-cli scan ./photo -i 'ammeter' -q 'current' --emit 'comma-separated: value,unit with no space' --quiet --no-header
1,µA
